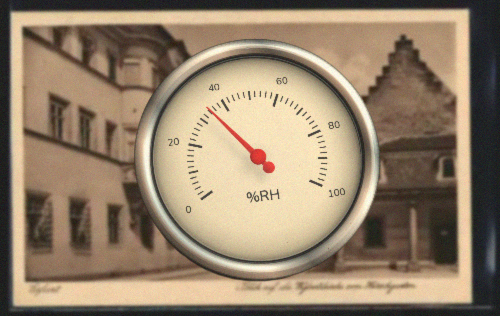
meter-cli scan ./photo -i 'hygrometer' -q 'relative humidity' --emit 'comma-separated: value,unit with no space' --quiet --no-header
34,%
